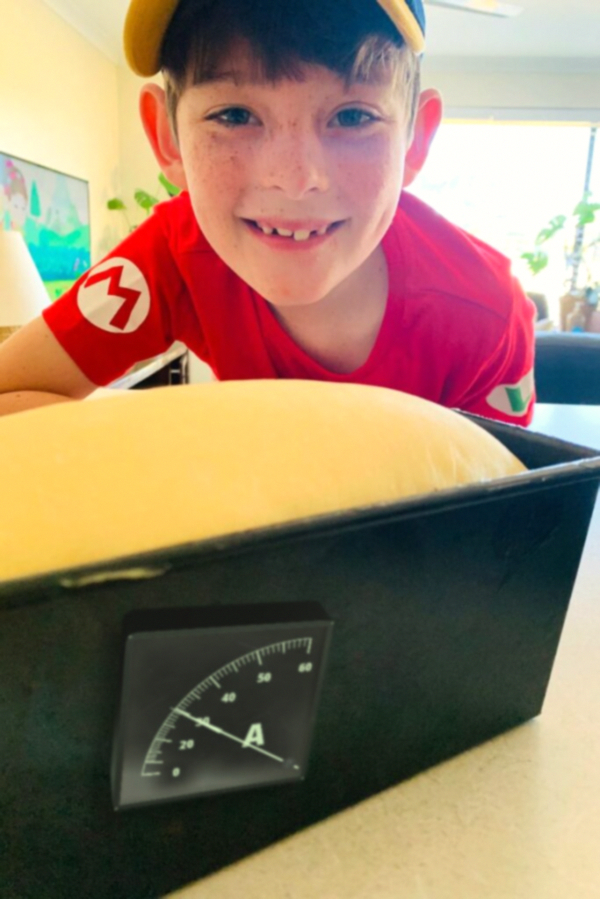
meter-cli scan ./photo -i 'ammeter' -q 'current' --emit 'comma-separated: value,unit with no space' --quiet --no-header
30,A
